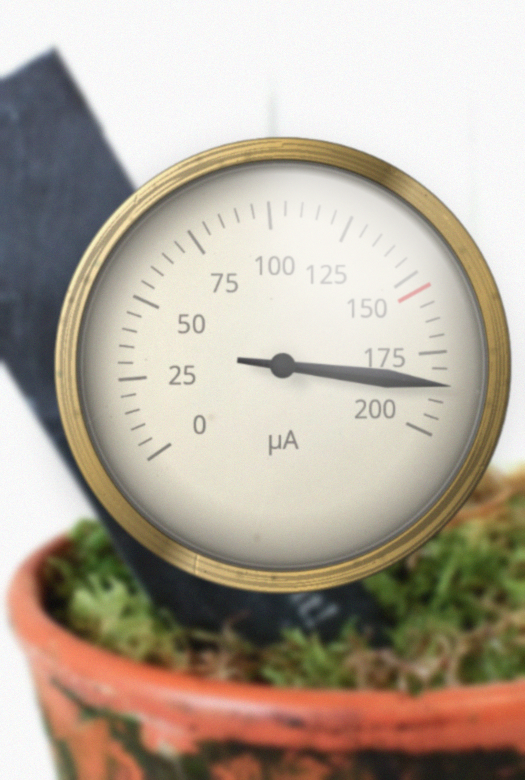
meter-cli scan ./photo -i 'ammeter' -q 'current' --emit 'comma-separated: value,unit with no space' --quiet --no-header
185,µA
